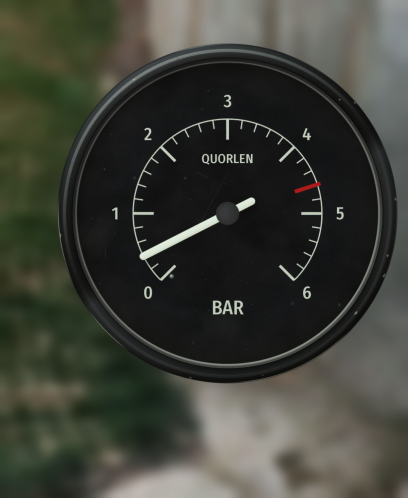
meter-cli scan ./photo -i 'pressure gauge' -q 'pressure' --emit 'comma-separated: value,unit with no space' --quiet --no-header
0.4,bar
